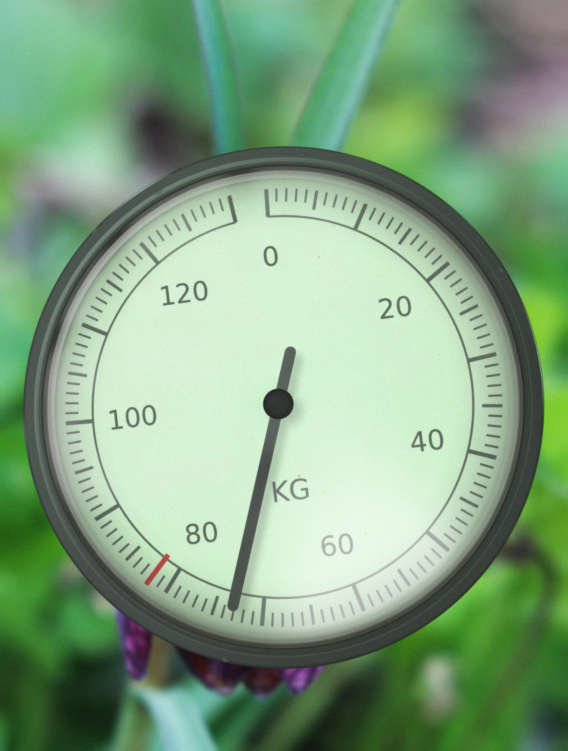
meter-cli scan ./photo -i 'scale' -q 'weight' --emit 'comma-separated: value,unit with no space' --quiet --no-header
73,kg
